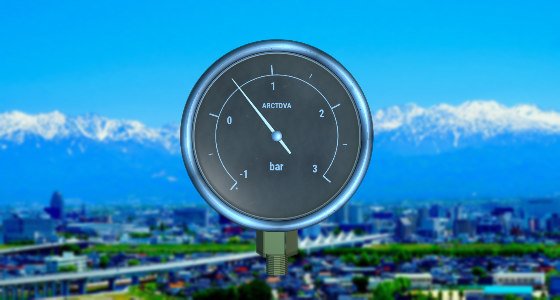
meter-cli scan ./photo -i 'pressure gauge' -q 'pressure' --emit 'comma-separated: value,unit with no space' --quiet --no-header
0.5,bar
